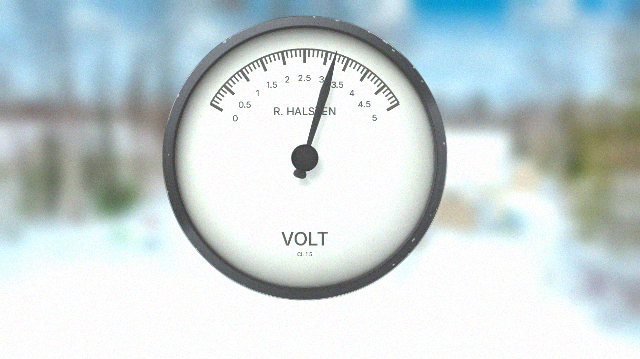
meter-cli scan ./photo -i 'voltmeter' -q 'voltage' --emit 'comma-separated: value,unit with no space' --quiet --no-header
3.2,V
